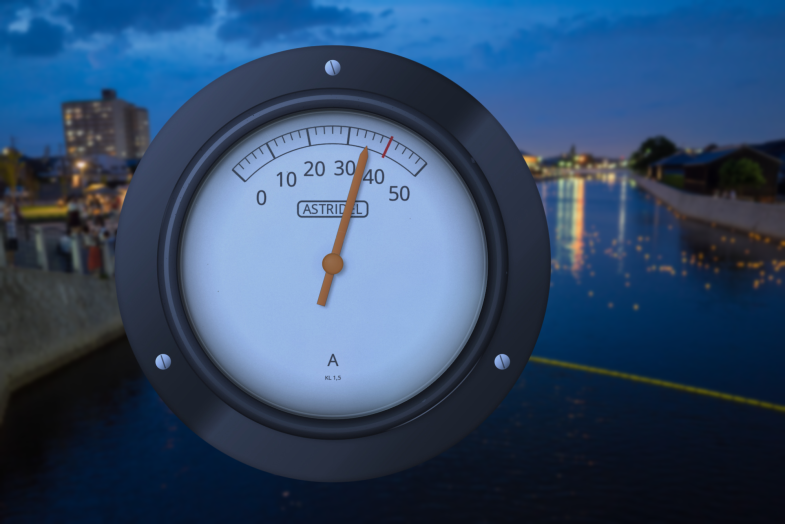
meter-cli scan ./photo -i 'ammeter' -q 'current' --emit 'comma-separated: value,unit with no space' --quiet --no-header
35,A
